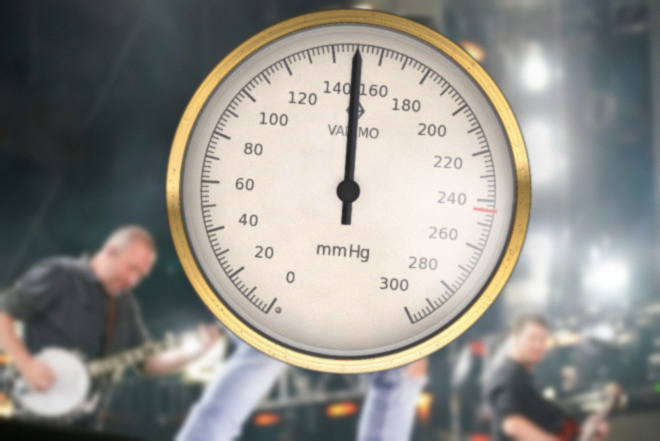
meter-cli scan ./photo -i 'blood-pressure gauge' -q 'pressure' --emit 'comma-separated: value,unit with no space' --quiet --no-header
150,mmHg
